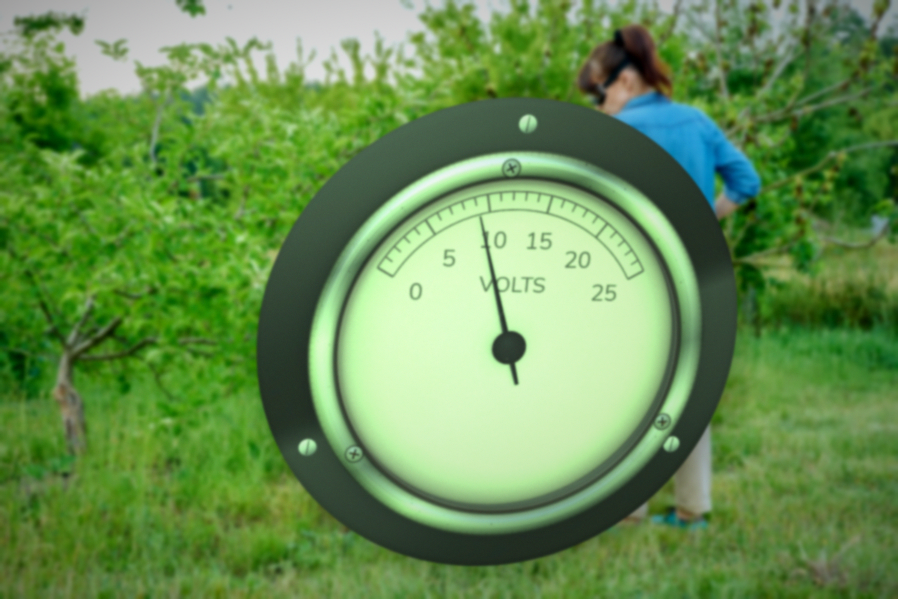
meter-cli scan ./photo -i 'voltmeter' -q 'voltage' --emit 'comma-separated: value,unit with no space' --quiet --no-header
9,V
